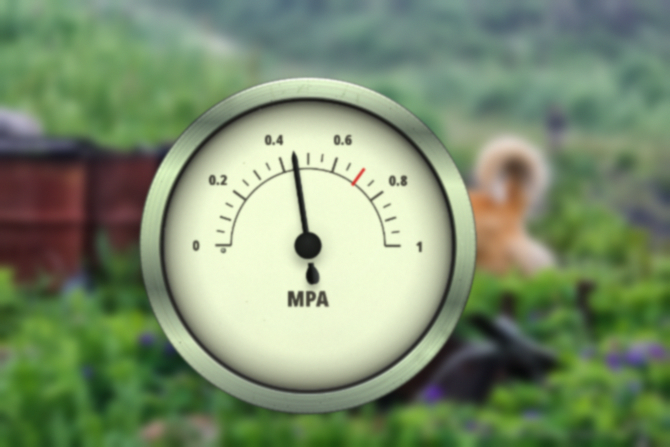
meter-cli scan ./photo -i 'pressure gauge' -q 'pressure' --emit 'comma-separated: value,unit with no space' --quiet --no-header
0.45,MPa
